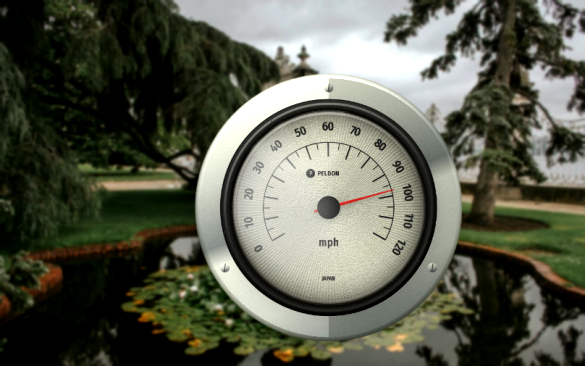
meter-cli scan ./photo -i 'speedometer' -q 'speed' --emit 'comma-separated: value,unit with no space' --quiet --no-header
97.5,mph
